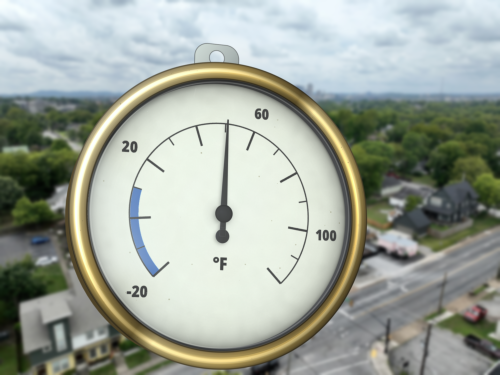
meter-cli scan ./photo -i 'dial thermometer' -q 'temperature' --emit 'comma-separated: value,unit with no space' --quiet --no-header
50,°F
